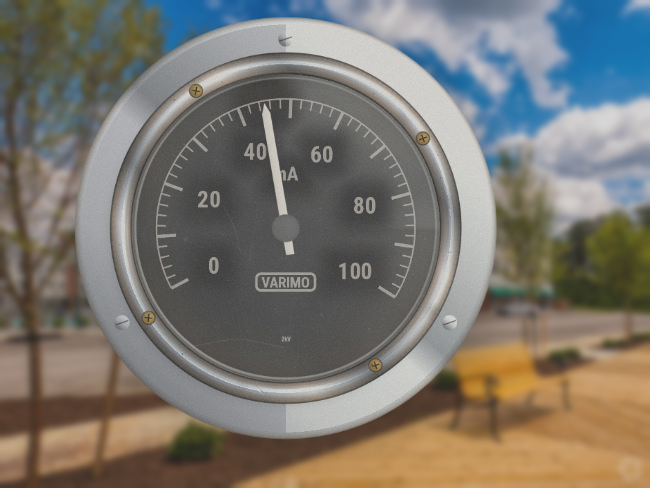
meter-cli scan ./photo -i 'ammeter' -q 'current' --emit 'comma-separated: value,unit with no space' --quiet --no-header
45,mA
